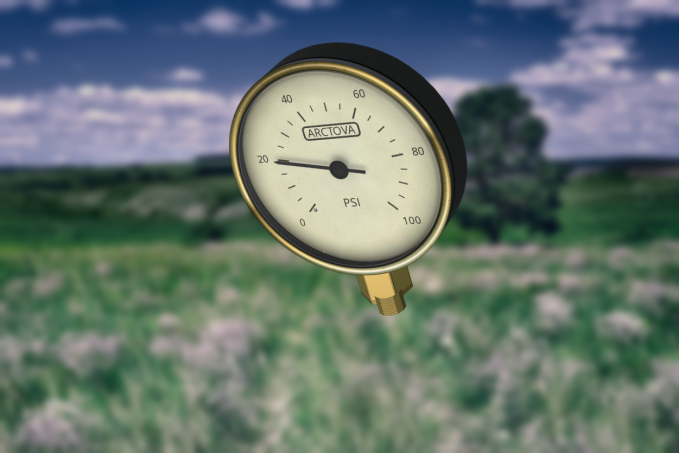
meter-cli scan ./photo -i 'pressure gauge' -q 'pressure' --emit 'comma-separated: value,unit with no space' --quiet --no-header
20,psi
